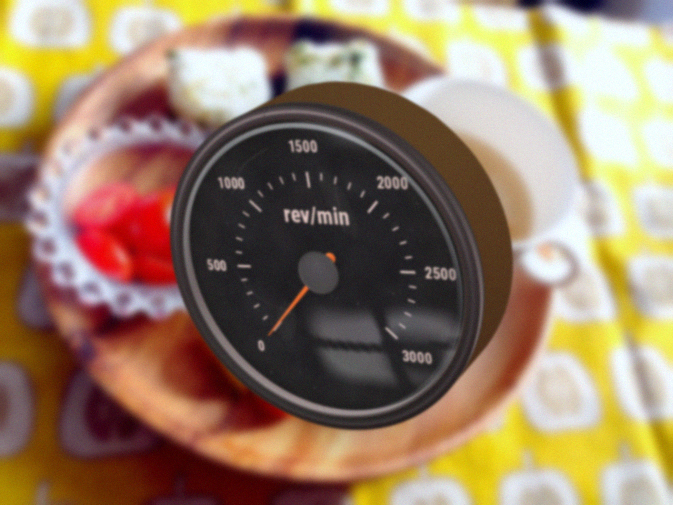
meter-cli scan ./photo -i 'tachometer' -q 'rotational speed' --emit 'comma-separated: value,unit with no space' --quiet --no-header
0,rpm
